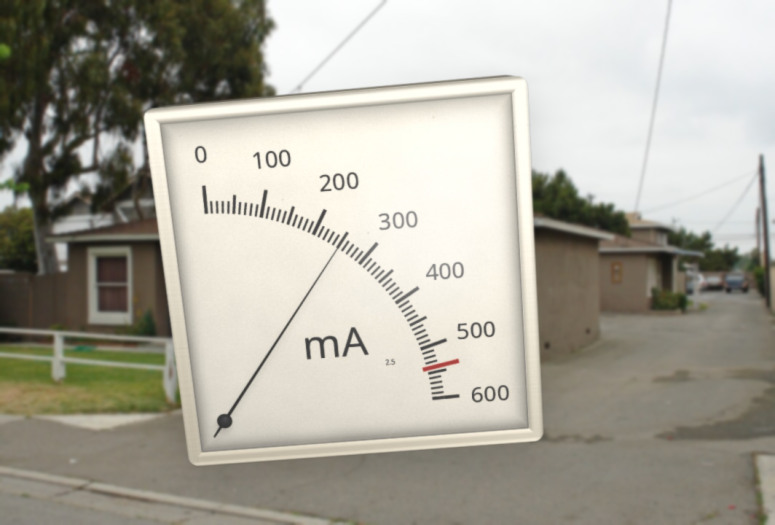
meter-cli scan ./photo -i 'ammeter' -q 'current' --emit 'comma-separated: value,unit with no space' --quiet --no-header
250,mA
